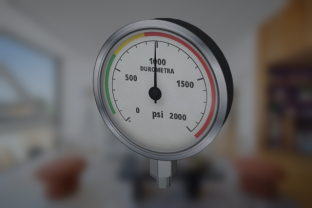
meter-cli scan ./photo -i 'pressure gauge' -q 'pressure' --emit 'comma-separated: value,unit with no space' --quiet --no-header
1000,psi
